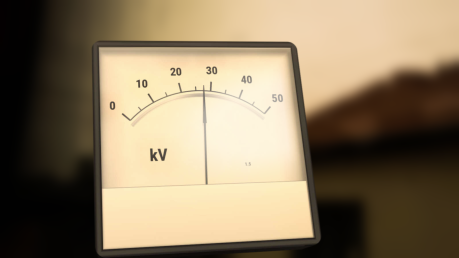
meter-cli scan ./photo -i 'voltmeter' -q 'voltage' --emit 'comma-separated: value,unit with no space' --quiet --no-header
27.5,kV
